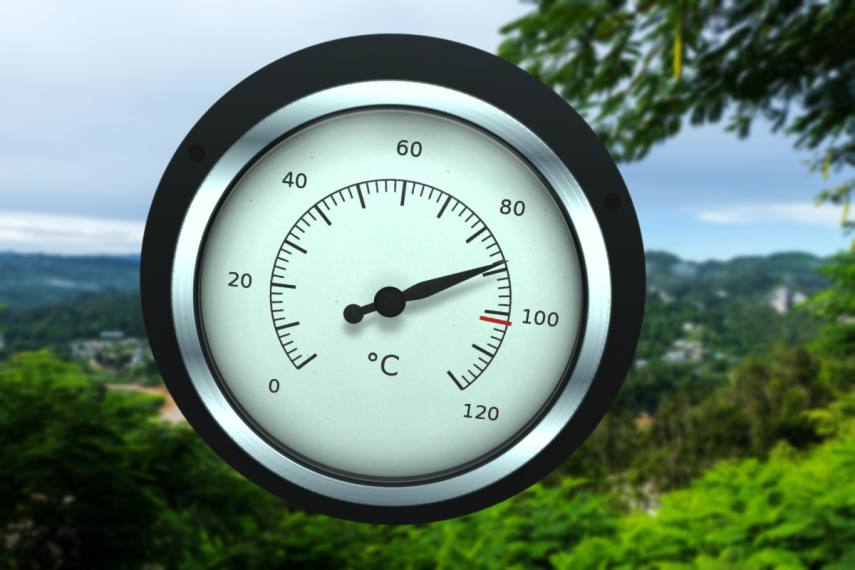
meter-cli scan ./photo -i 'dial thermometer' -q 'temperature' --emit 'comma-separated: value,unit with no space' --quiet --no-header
88,°C
